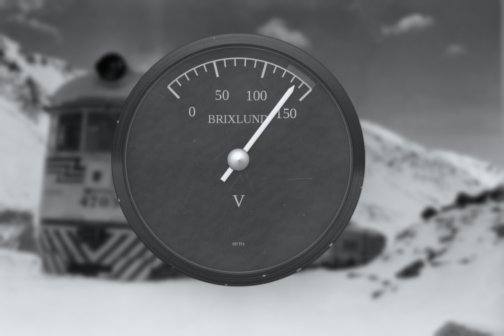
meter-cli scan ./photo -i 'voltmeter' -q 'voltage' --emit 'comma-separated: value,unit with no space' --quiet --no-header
135,V
